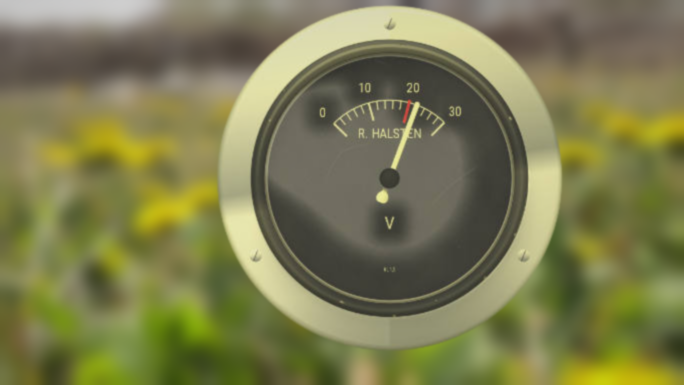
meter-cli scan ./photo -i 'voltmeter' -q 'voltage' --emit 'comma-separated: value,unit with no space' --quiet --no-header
22,V
